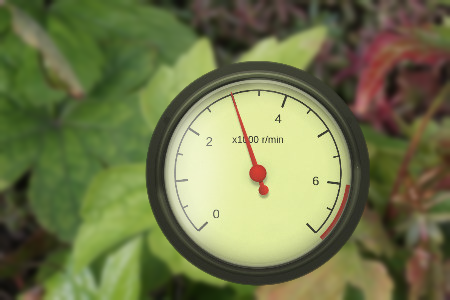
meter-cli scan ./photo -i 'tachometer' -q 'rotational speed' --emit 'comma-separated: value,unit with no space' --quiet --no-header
3000,rpm
